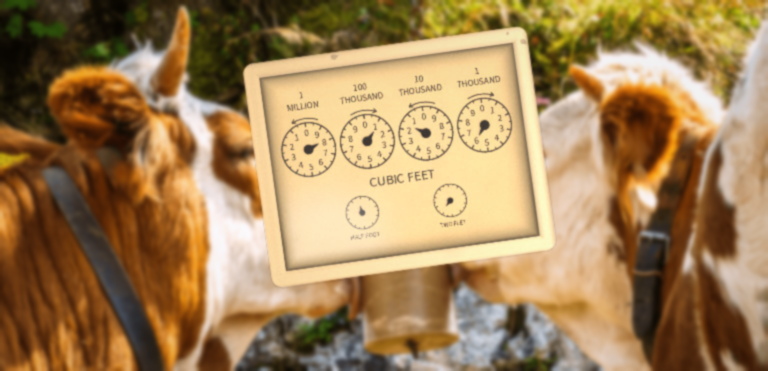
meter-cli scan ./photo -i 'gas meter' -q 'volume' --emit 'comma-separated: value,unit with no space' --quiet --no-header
811600,ft³
